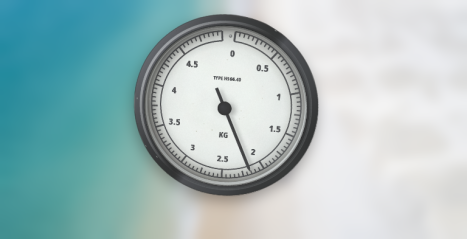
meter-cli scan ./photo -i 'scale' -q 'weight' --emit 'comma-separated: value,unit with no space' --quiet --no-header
2.15,kg
